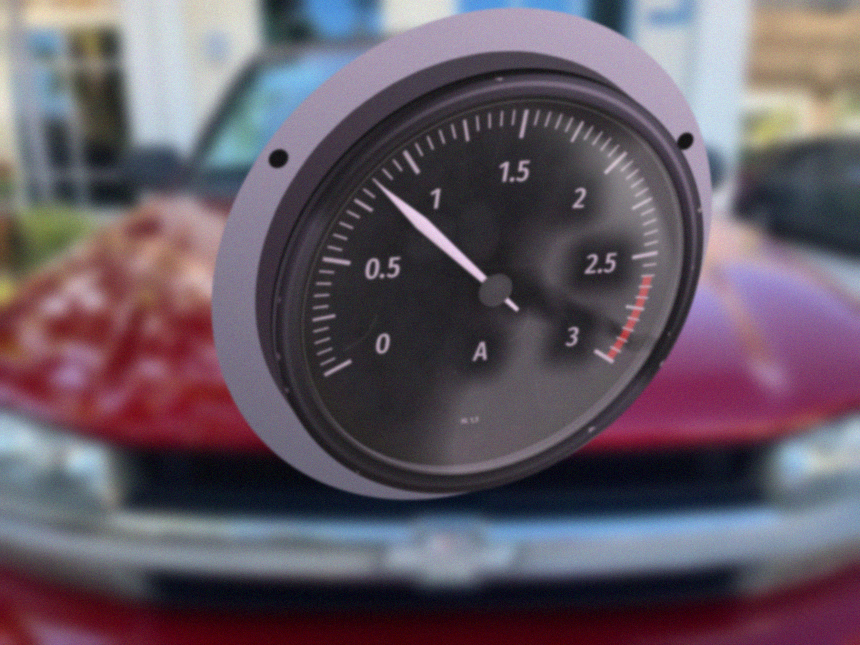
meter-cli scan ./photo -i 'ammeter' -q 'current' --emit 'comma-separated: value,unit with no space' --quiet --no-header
0.85,A
